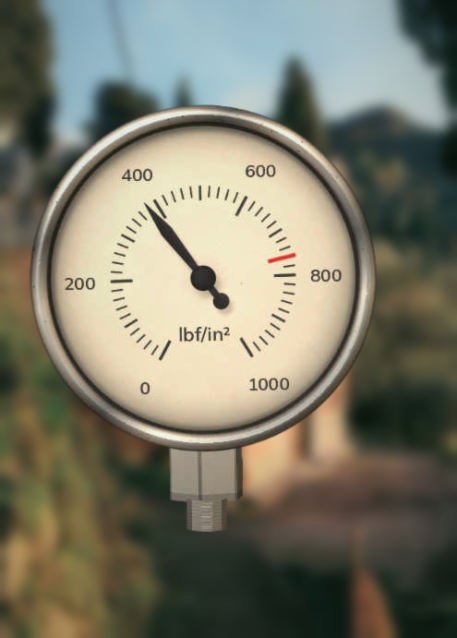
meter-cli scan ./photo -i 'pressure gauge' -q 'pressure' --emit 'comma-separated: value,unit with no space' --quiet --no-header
380,psi
